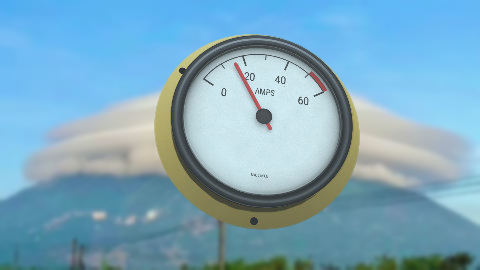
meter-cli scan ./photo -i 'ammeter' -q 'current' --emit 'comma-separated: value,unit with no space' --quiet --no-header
15,A
